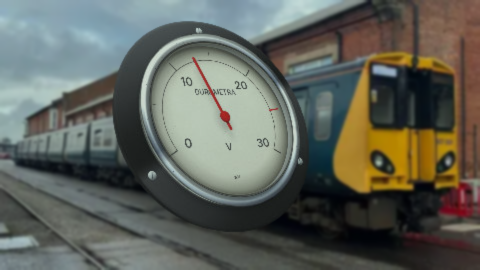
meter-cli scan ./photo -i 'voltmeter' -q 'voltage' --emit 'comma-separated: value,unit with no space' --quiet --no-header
12.5,V
